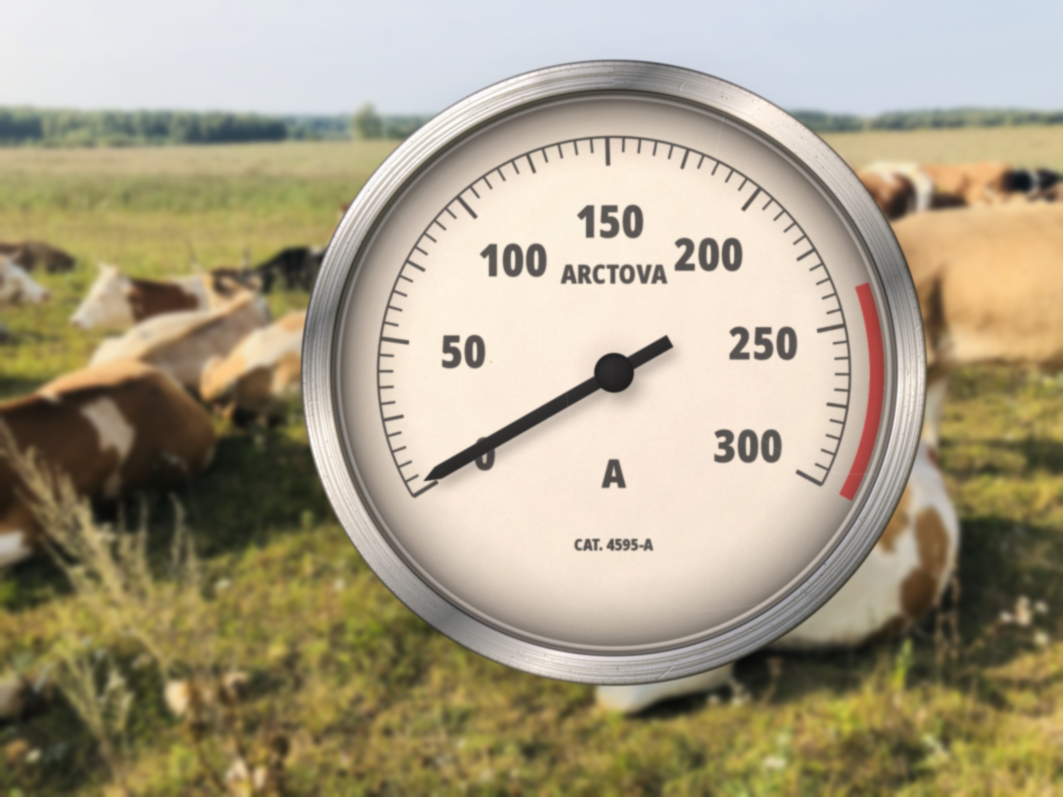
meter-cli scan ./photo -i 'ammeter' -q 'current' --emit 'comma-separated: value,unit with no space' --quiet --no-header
2.5,A
